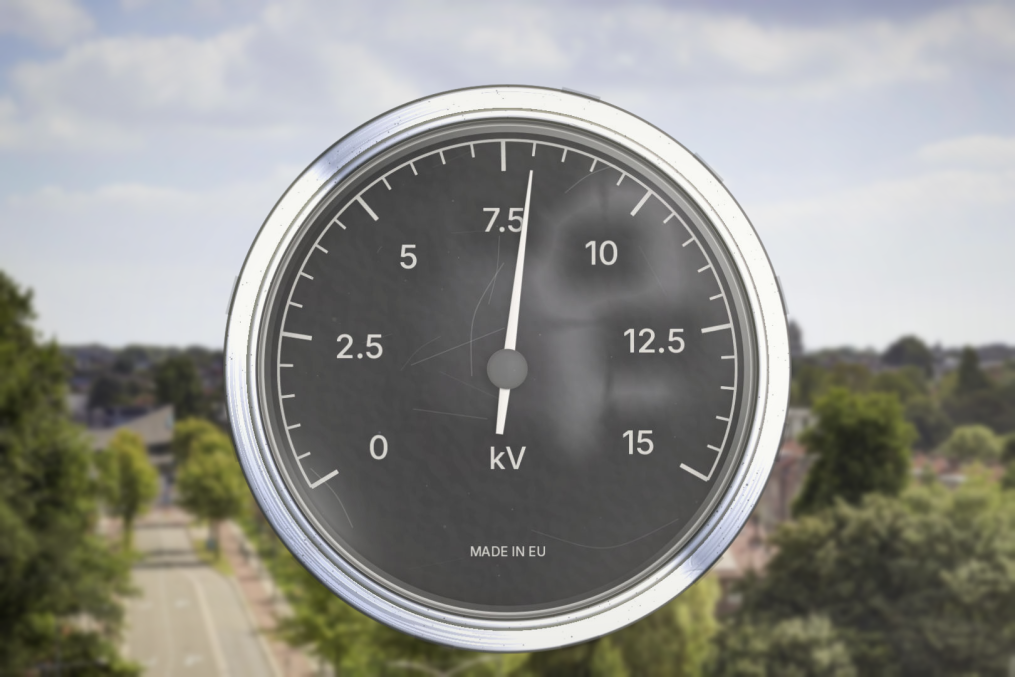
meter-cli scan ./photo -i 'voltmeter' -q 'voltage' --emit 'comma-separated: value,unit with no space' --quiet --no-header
8,kV
